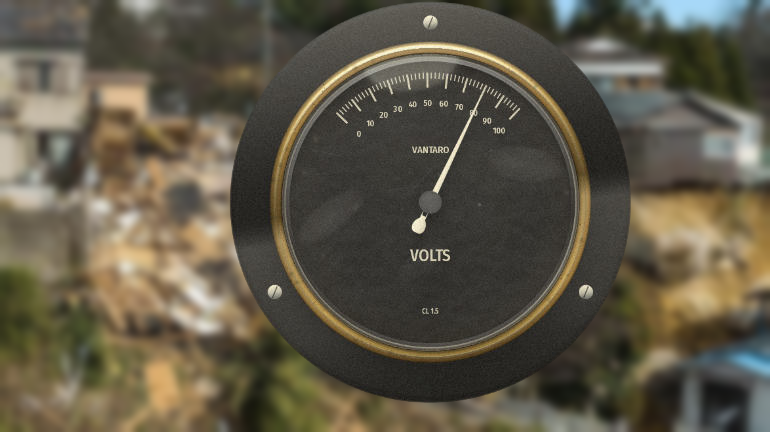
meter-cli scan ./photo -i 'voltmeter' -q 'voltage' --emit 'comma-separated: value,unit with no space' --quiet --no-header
80,V
